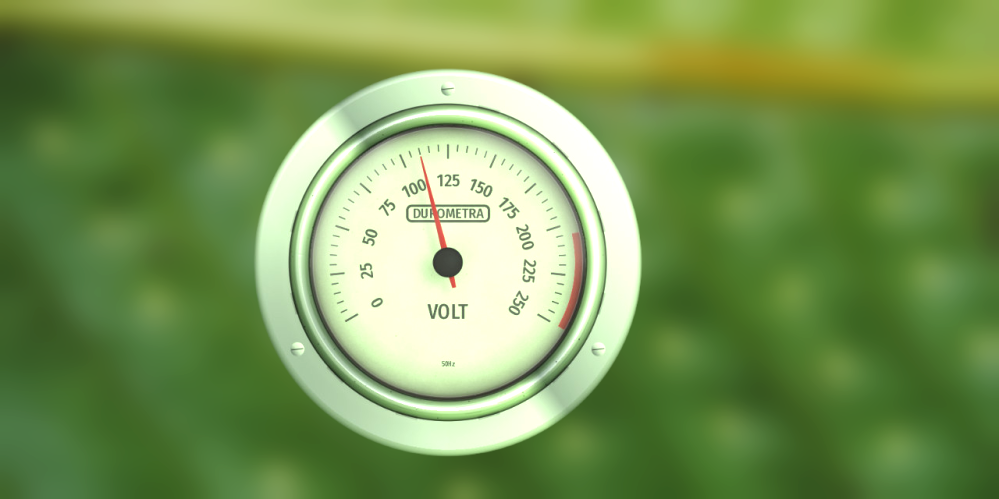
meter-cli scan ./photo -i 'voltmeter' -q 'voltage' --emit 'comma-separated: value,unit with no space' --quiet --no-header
110,V
